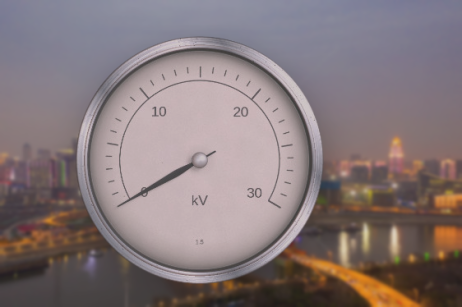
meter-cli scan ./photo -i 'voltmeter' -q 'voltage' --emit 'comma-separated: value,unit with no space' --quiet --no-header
0,kV
